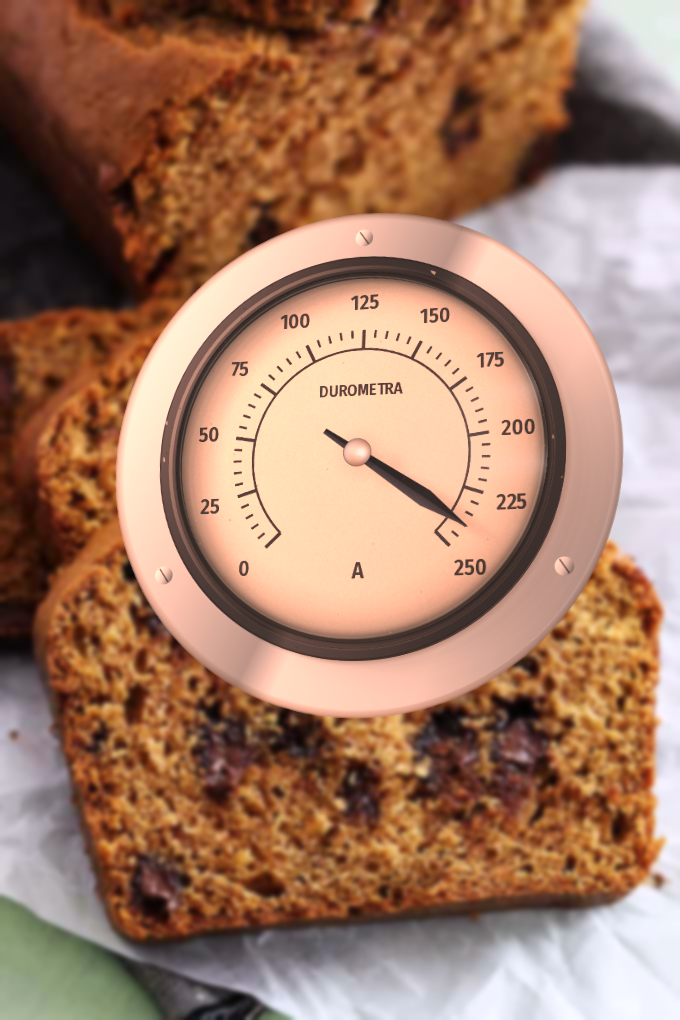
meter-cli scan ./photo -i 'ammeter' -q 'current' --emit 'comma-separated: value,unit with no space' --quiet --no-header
240,A
